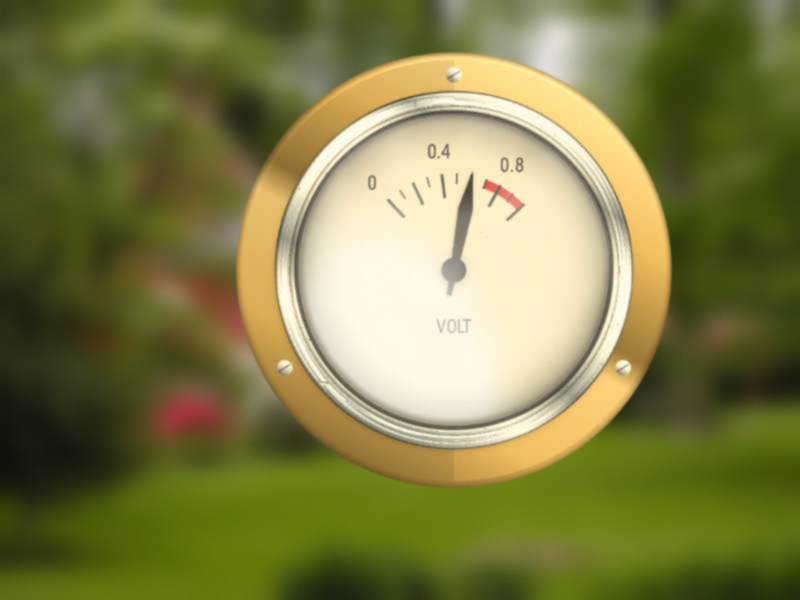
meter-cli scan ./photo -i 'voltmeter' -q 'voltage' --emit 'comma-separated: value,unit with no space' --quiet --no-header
0.6,V
